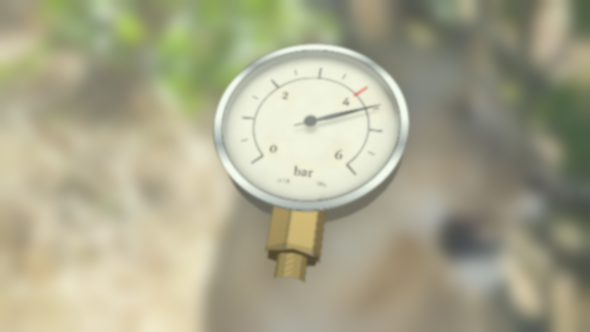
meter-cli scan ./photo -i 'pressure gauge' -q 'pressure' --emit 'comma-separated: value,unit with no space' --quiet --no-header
4.5,bar
